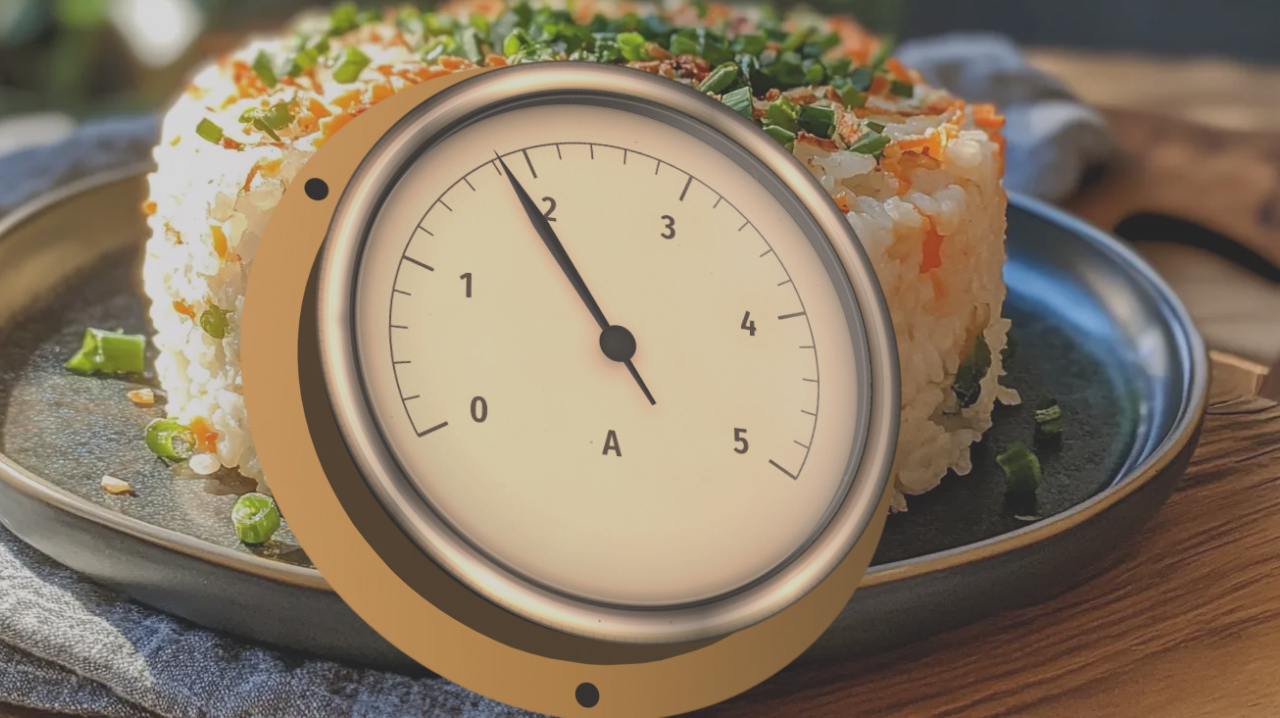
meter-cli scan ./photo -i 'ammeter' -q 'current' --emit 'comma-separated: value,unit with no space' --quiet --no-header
1.8,A
